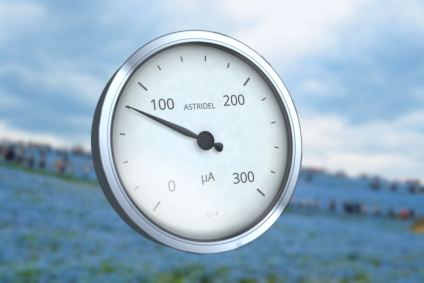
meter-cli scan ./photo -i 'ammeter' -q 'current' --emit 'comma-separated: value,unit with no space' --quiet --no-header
80,µA
